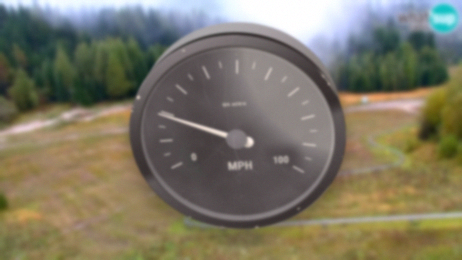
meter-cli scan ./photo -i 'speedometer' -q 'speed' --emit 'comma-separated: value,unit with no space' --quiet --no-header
20,mph
